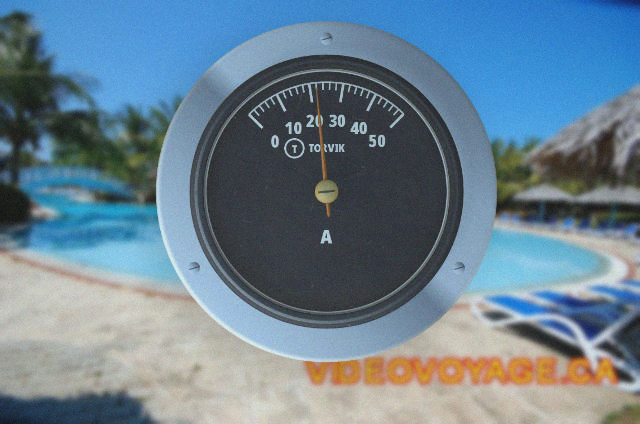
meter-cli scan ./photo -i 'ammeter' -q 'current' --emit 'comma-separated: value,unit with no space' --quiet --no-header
22,A
